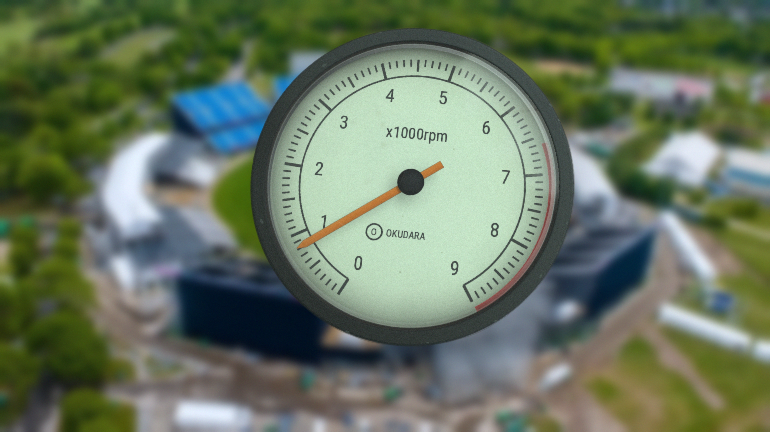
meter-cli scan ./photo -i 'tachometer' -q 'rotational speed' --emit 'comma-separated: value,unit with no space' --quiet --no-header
800,rpm
